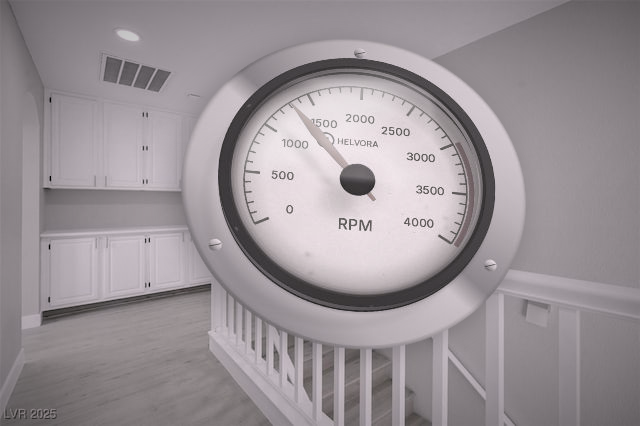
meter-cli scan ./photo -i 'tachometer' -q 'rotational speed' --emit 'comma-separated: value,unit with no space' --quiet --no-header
1300,rpm
